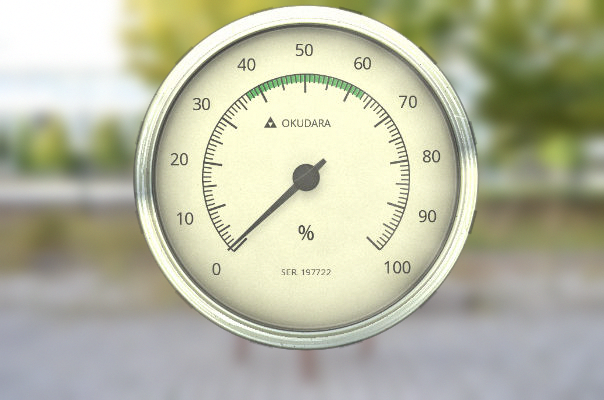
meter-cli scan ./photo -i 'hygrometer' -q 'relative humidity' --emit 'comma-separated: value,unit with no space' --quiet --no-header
1,%
